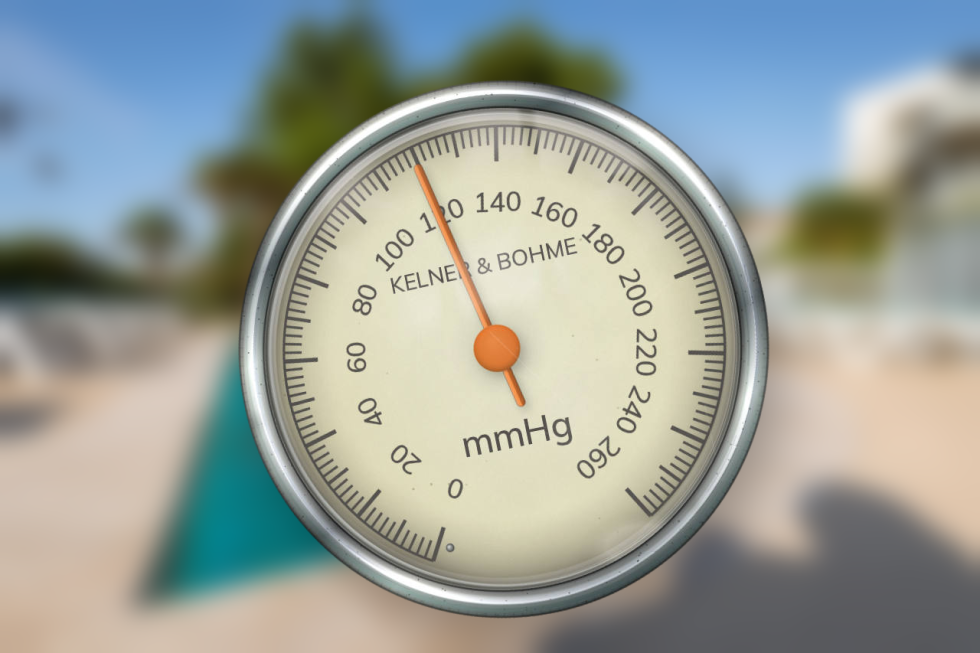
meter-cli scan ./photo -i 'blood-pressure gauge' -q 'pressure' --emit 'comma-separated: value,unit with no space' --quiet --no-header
120,mmHg
